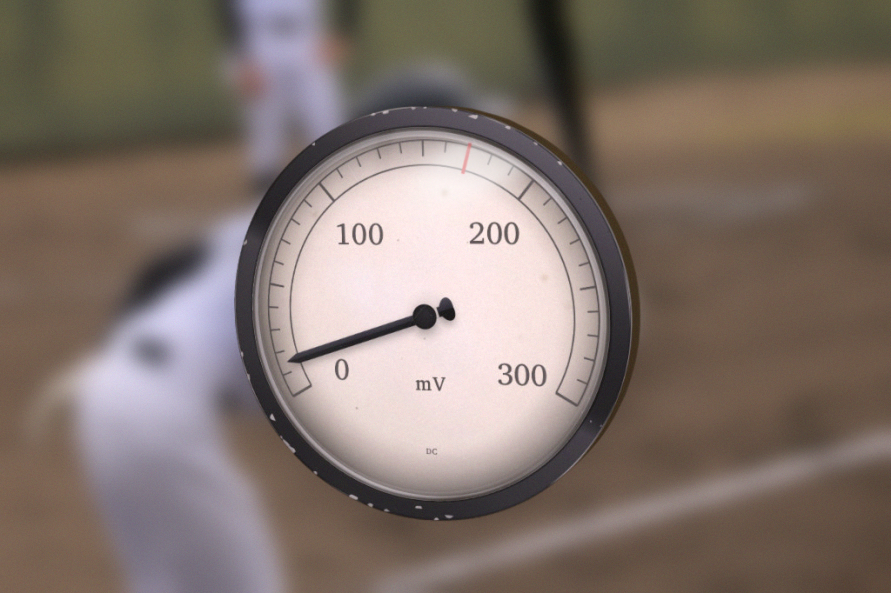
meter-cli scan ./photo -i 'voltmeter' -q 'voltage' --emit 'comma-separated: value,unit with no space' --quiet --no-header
15,mV
